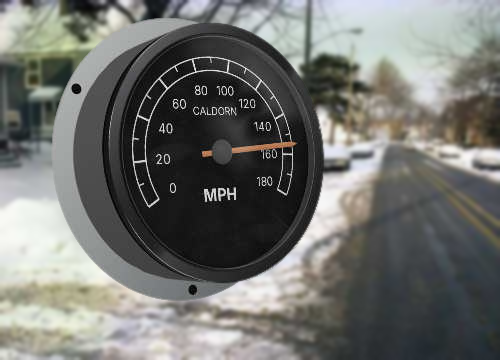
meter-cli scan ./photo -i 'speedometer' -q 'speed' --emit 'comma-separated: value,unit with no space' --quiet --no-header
155,mph
